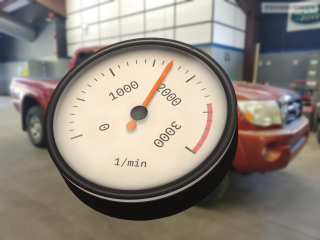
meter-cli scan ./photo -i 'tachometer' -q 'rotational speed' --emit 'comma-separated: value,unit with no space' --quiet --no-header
1700,rpm
